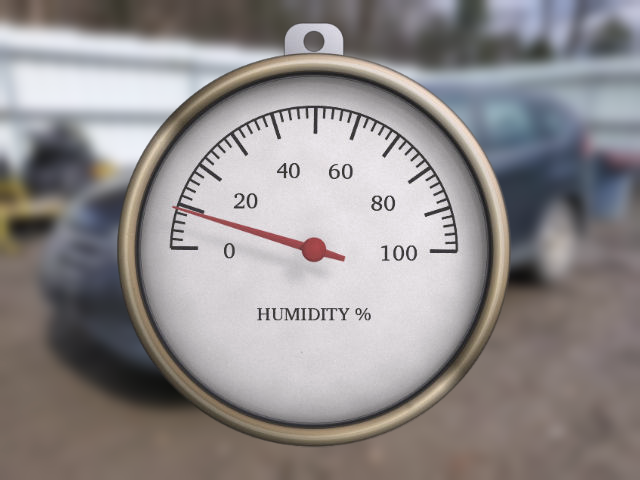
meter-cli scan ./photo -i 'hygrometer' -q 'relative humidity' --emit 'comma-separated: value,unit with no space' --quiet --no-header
9,%
